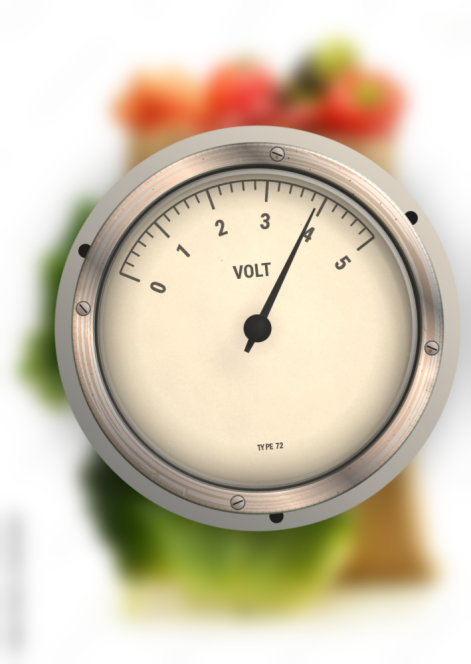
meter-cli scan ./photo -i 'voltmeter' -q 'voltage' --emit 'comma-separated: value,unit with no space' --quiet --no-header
3.9,V
